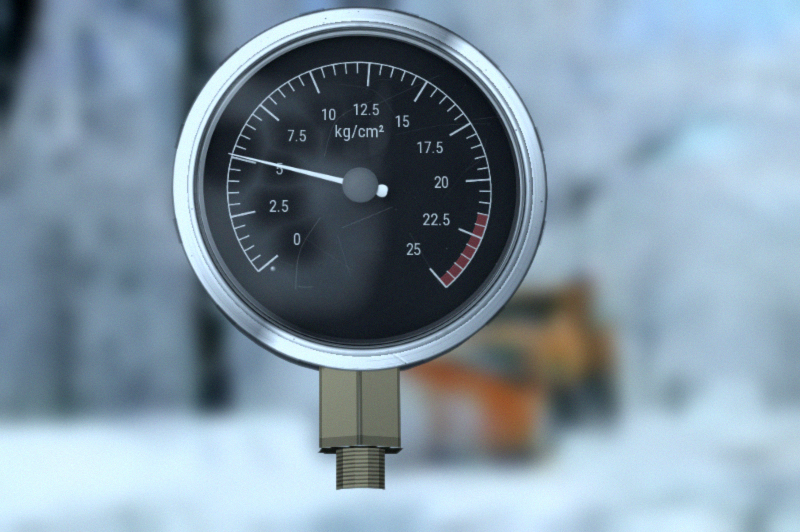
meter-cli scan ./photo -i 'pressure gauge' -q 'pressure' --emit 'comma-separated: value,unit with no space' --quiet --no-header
5,kg/cm²
